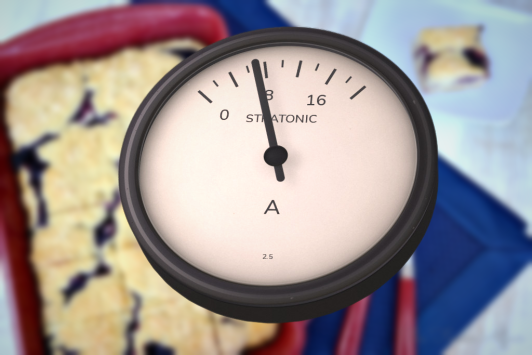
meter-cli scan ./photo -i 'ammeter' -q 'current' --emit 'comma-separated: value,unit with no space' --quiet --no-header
7,A
